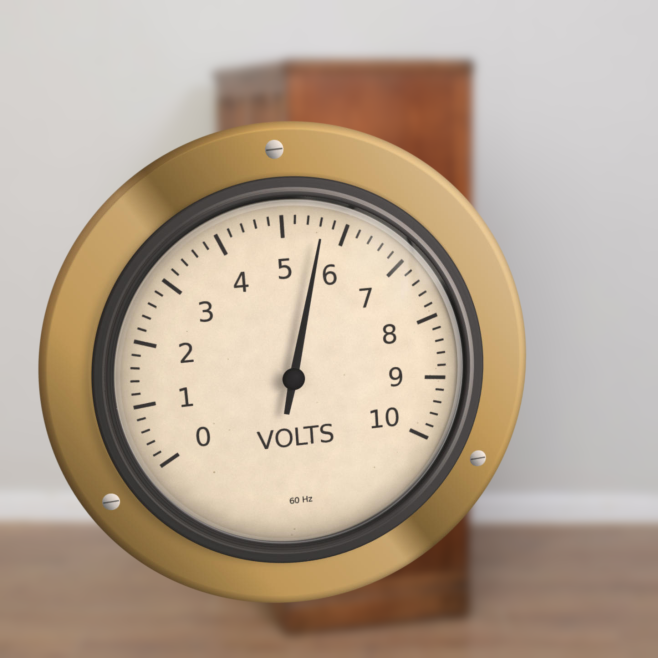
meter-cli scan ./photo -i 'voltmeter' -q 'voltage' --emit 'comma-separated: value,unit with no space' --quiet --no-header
5.6,V
